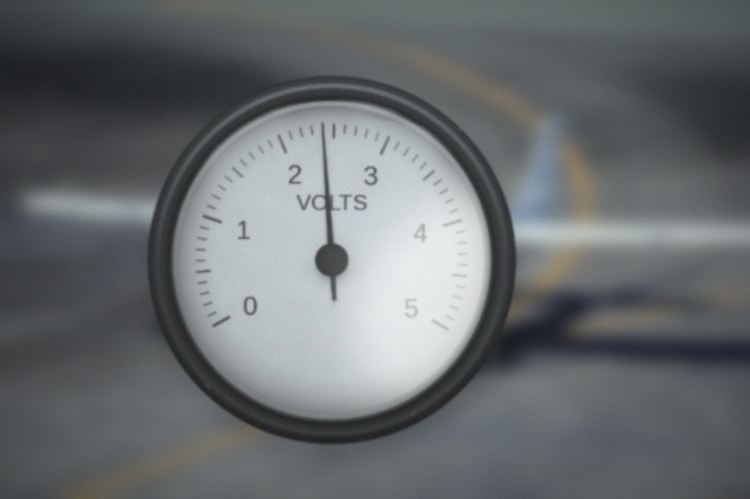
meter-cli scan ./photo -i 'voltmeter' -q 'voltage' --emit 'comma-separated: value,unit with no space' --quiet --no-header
2.4,V
